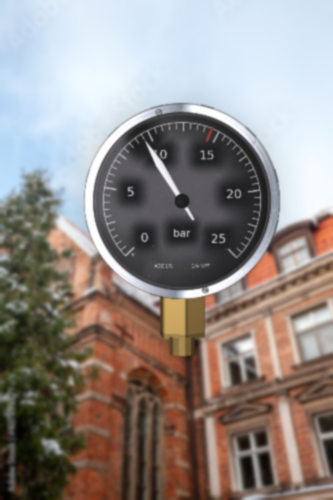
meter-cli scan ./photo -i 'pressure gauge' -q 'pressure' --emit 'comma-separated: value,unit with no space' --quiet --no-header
9.5,bar
